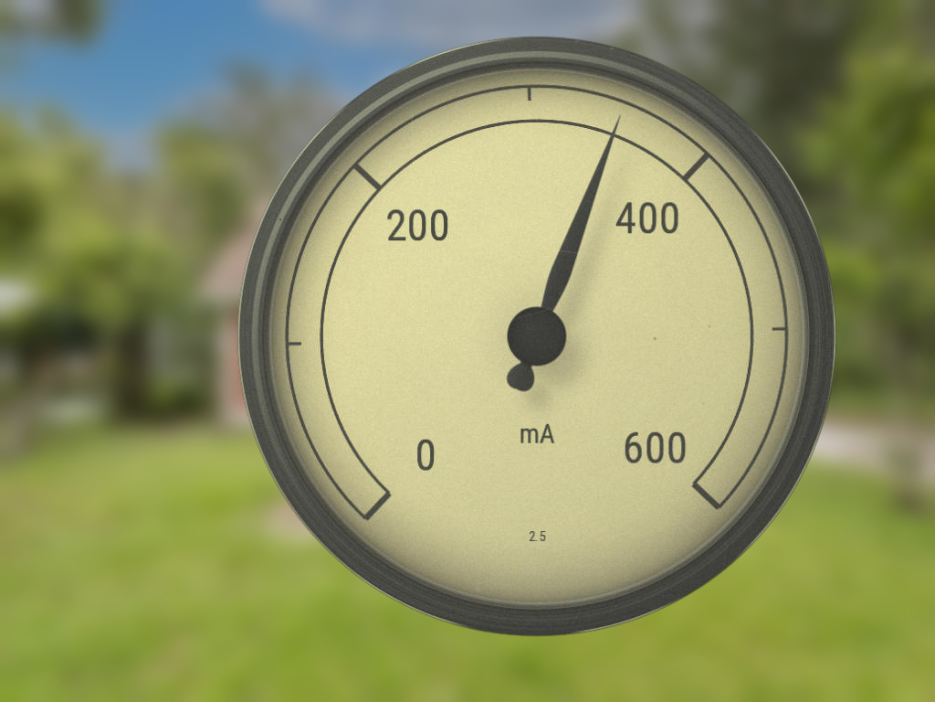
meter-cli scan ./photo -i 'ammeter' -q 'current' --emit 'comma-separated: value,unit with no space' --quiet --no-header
350,mA
